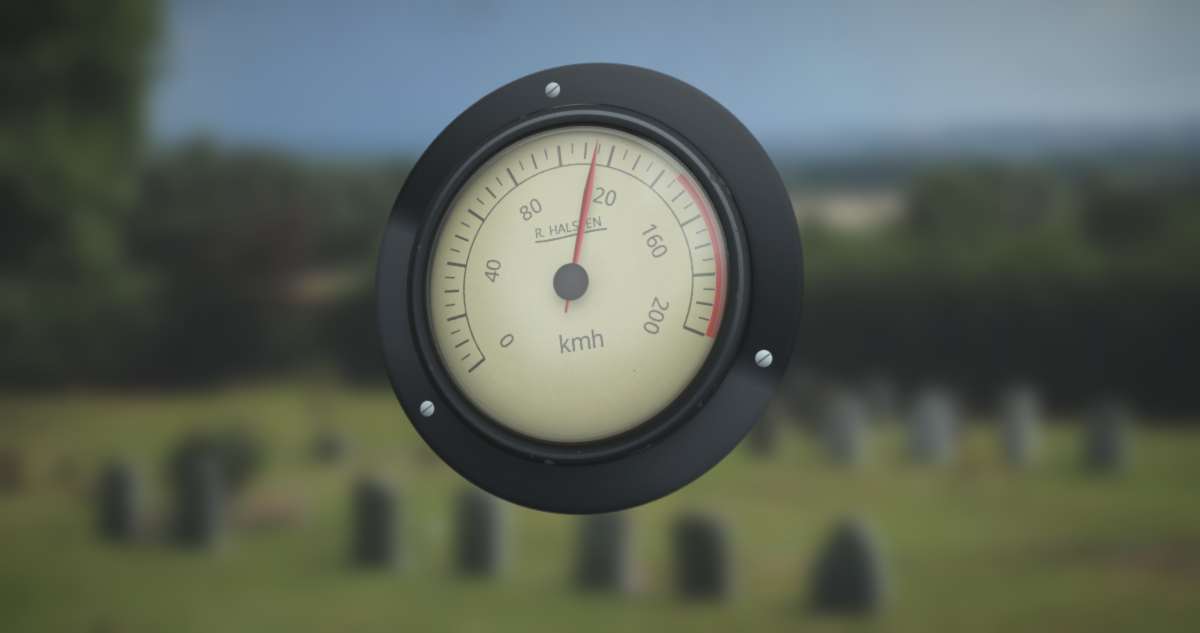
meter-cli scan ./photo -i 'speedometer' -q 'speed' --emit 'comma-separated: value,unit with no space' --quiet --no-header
115,km/h
